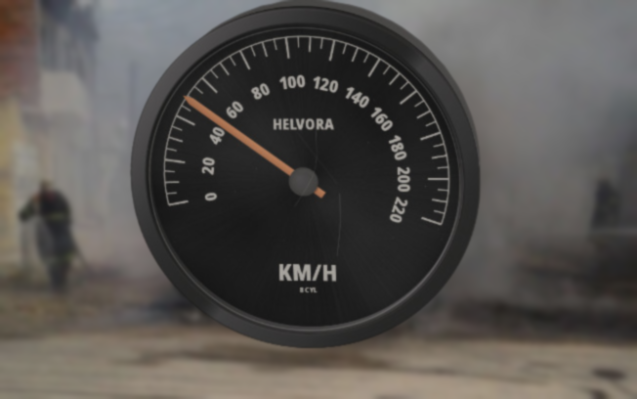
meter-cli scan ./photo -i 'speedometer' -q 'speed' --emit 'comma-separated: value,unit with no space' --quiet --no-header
50,km/h
